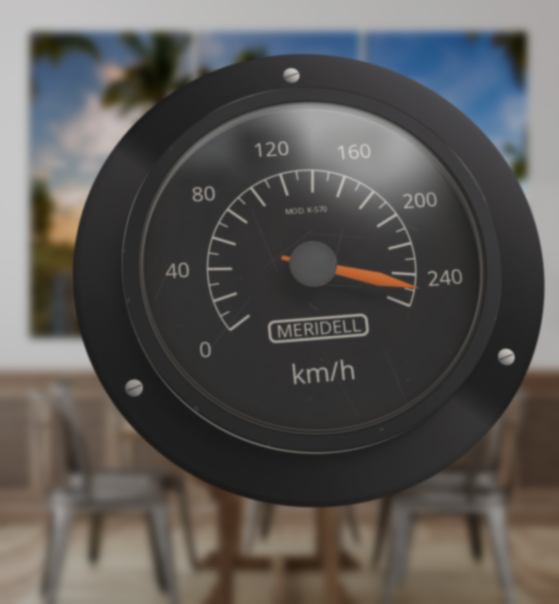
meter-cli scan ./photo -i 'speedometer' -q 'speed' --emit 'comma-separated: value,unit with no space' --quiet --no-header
250,km/h
